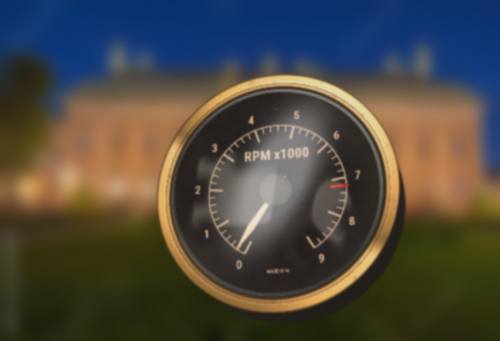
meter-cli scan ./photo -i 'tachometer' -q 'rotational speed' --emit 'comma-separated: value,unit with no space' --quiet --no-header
200,rpm
